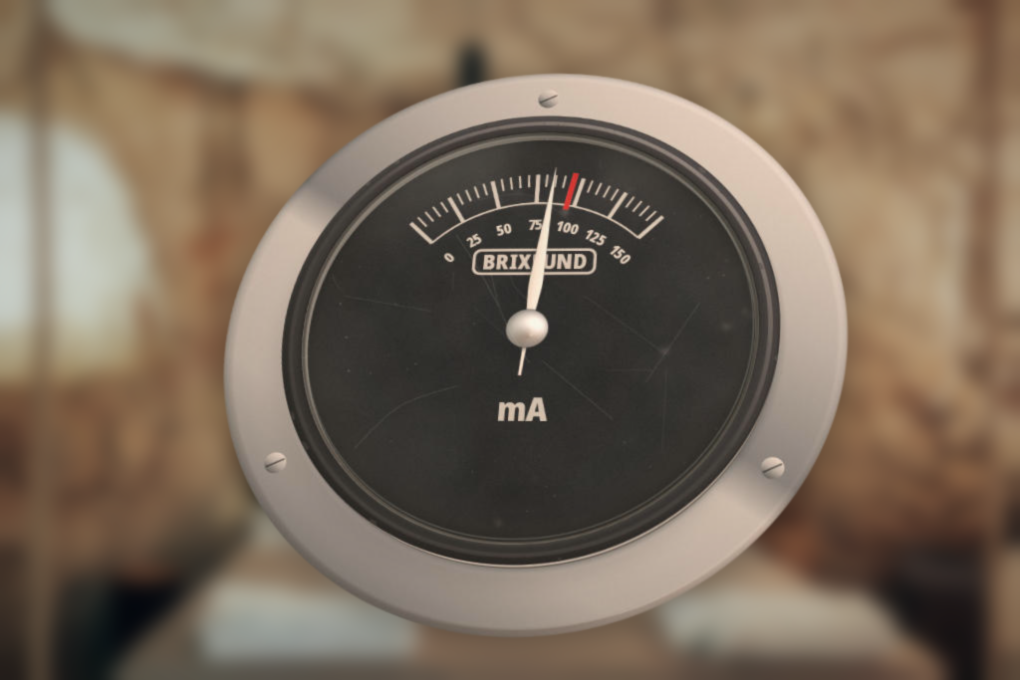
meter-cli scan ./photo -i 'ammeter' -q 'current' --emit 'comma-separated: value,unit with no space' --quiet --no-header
85,mA
